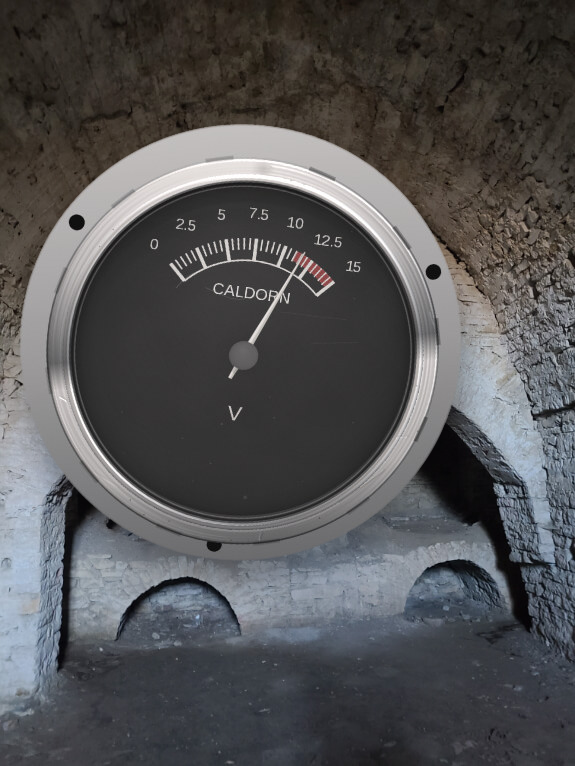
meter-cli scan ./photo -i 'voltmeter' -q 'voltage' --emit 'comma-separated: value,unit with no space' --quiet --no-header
11.5,V
